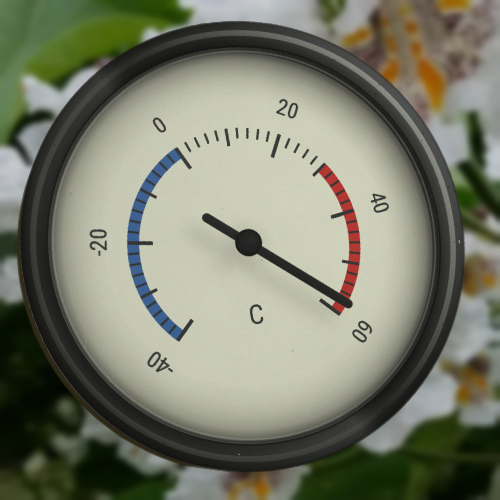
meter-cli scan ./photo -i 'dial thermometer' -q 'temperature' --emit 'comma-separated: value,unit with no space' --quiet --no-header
58,°C
